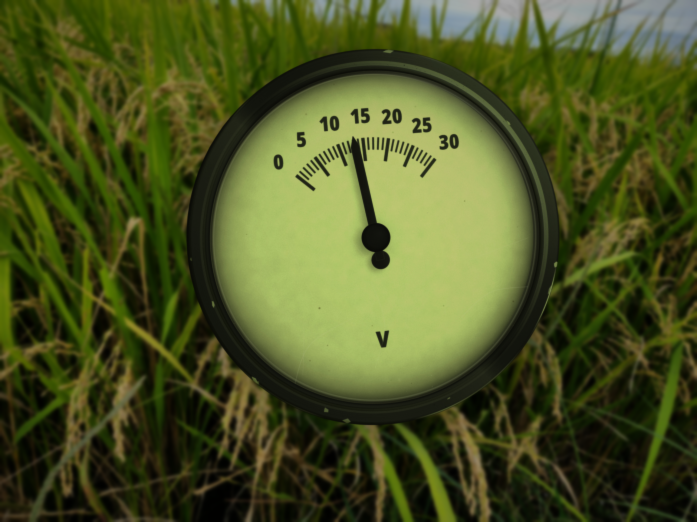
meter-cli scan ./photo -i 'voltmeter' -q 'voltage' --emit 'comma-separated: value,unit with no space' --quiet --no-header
13,V
